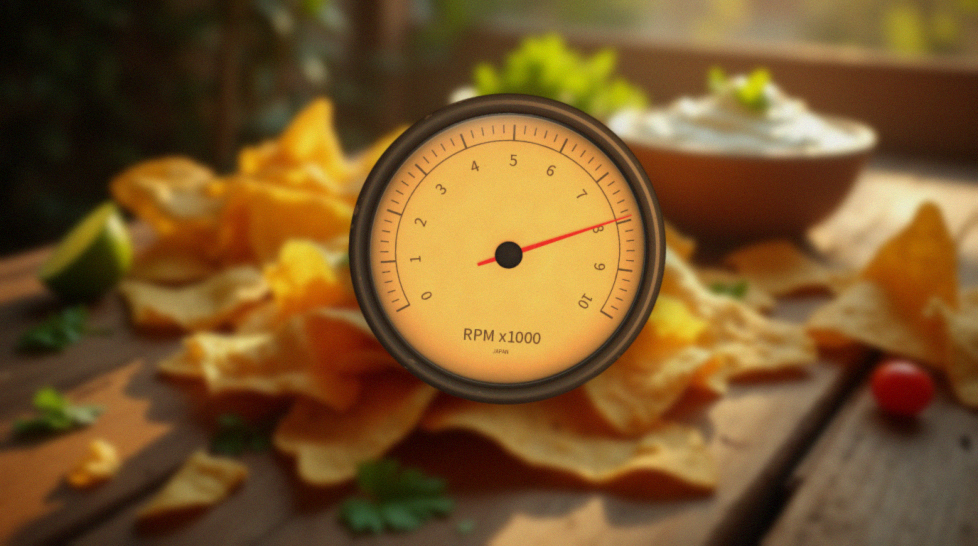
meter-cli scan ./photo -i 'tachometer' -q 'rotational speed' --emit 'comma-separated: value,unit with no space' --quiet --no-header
7900,rpm
